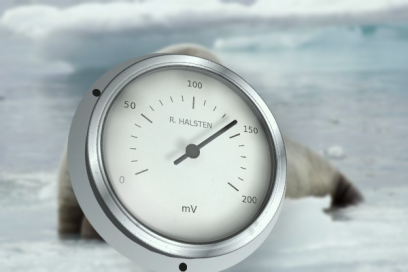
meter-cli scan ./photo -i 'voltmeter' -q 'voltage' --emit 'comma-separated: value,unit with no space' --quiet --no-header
140,mV
